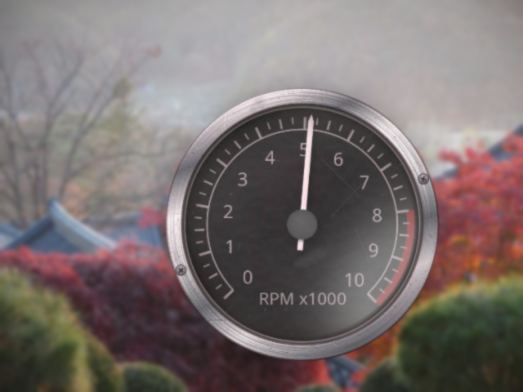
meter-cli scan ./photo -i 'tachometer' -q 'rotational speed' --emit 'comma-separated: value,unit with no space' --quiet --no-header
5125,rpm
